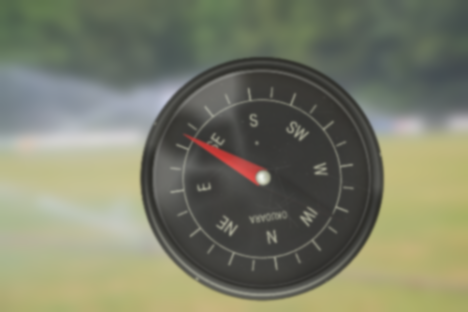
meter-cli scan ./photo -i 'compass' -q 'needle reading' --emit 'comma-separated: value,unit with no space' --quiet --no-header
127.5,°
